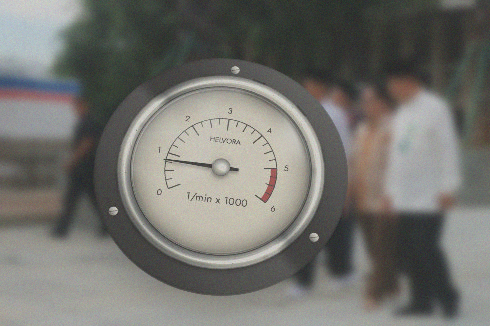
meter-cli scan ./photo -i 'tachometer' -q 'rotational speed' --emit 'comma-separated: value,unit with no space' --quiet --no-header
750,rpm
